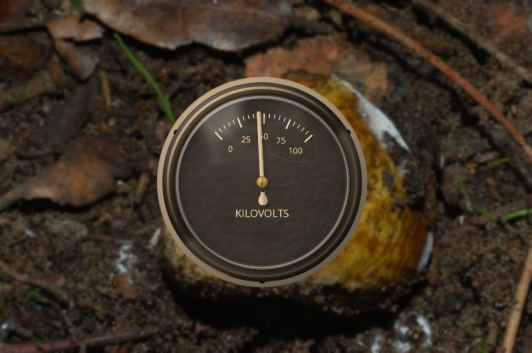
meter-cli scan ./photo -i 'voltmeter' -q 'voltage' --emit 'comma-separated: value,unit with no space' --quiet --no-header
45,kV
